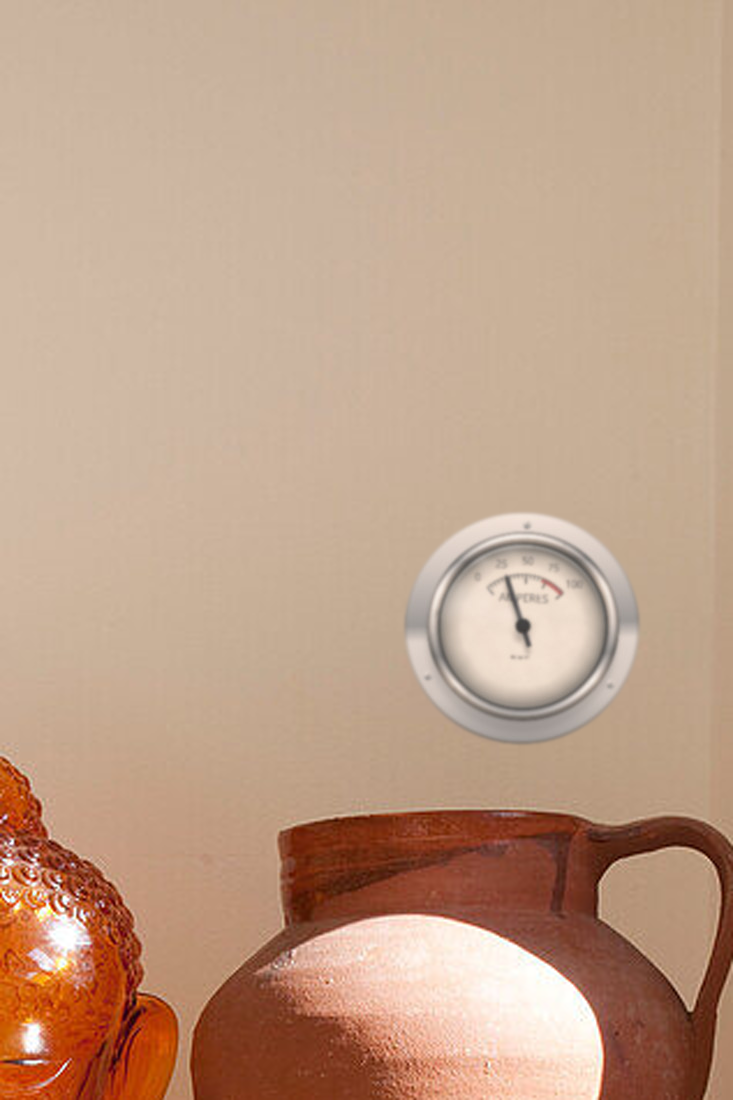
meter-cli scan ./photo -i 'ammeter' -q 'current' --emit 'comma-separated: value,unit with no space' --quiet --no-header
25,A
